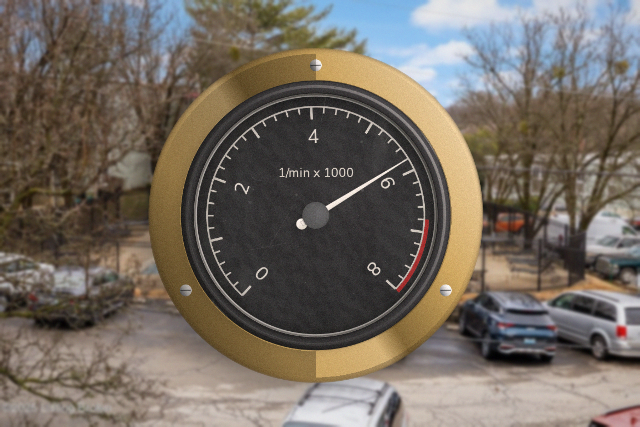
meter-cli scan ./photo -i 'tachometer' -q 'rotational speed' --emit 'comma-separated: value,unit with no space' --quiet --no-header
5800,rpm
